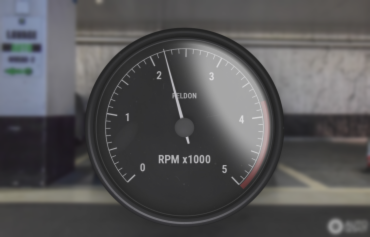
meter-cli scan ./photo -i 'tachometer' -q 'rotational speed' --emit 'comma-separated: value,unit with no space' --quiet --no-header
2200,rpm
